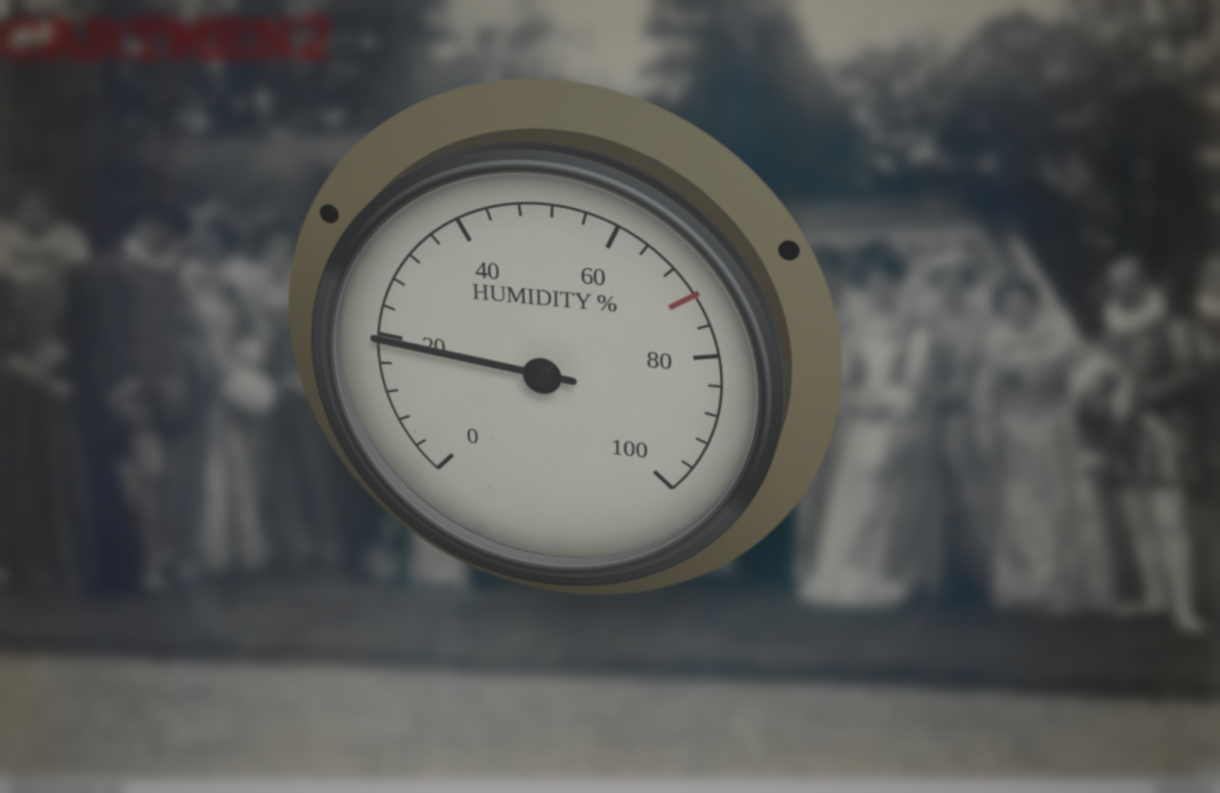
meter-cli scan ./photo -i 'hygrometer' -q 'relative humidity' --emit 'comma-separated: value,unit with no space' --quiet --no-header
20,%
